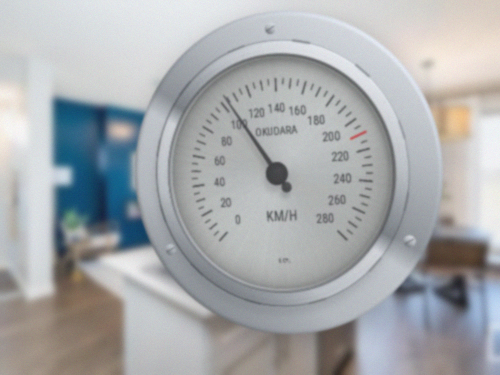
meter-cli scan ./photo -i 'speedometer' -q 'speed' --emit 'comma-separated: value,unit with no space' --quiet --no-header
105,km/h
